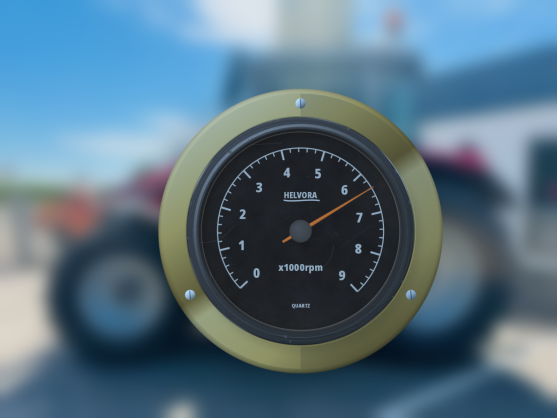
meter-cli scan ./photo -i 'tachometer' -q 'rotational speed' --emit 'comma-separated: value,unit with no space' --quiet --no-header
6400,rpm
